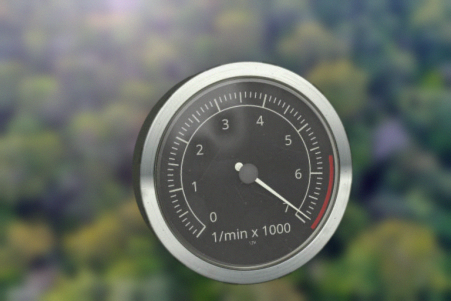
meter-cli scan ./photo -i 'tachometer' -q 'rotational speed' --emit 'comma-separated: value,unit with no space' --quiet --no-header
6900,rpm
